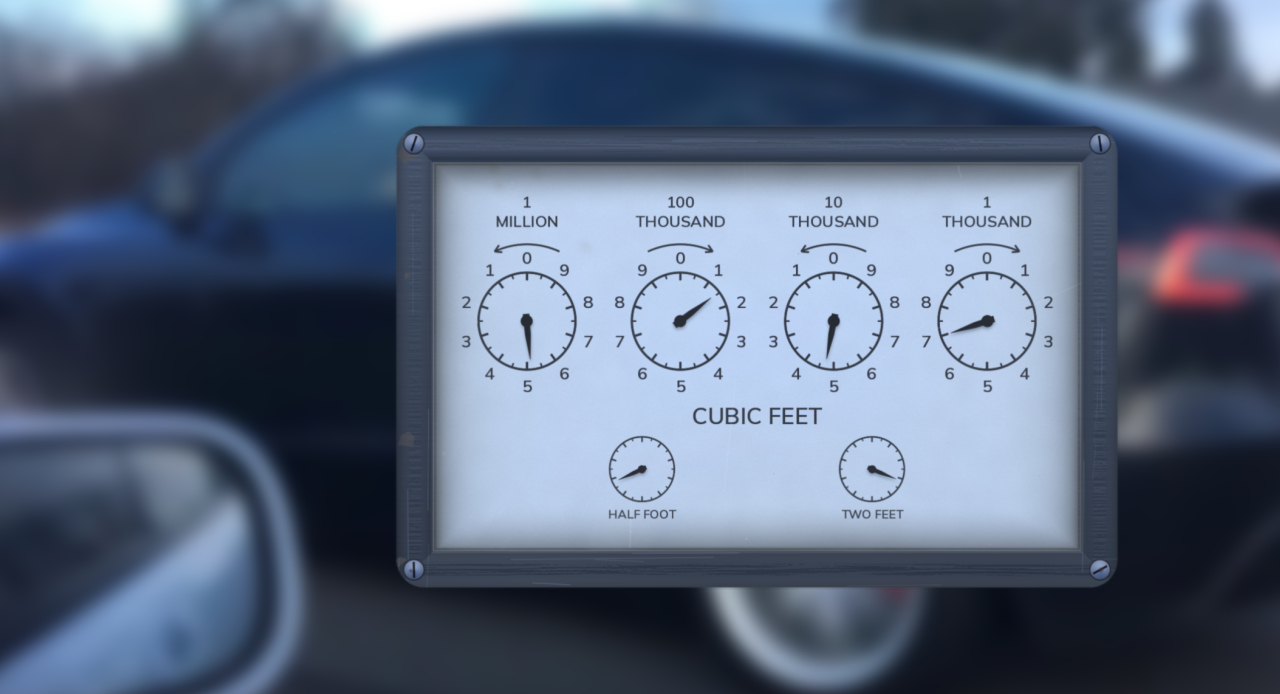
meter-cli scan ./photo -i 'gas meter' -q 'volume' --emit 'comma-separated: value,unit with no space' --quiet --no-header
514700,ft³
